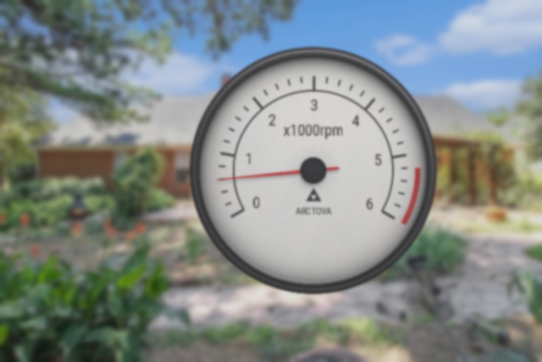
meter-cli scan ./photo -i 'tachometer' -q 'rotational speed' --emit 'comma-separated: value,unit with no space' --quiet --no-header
600,rpm
